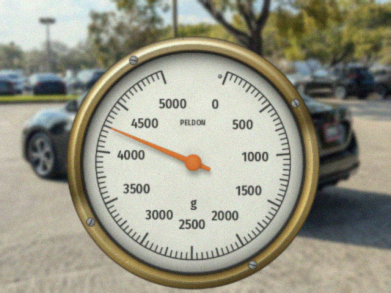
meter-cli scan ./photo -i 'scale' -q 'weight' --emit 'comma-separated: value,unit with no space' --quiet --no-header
4250,g
